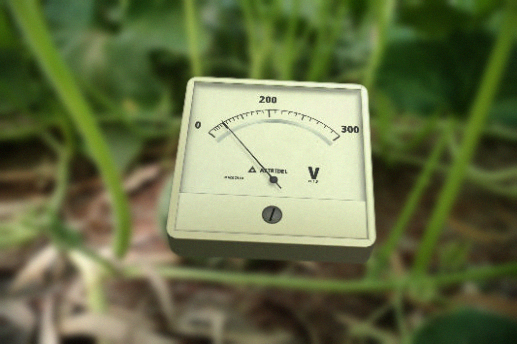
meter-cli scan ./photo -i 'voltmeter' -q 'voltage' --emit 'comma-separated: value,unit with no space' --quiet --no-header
100,V
